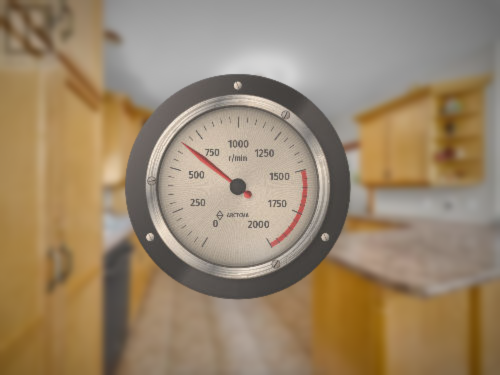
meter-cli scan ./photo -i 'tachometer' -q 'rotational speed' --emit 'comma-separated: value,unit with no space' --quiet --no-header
650,rpm
